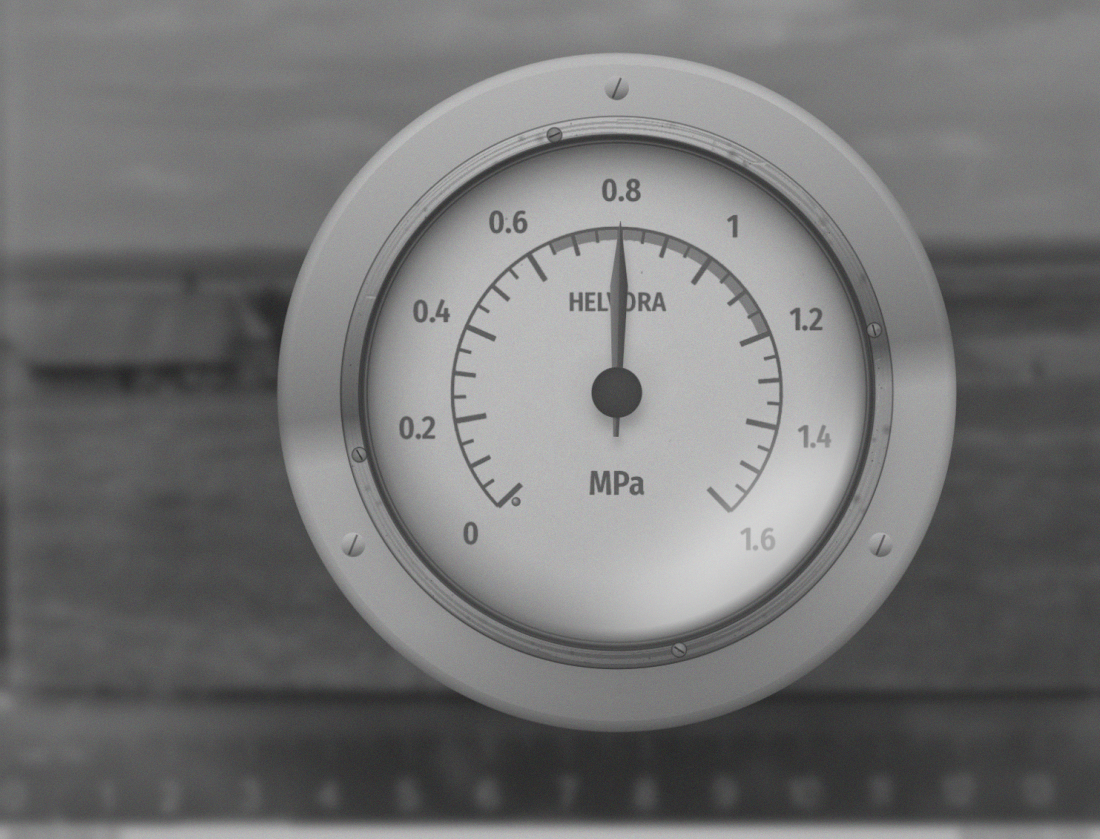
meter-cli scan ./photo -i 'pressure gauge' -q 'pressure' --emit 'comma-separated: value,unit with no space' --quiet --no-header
0.8,MPa
